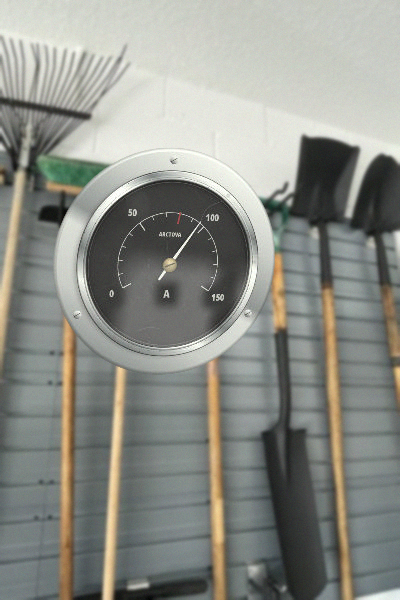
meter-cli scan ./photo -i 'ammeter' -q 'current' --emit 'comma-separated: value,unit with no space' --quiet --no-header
95,A
